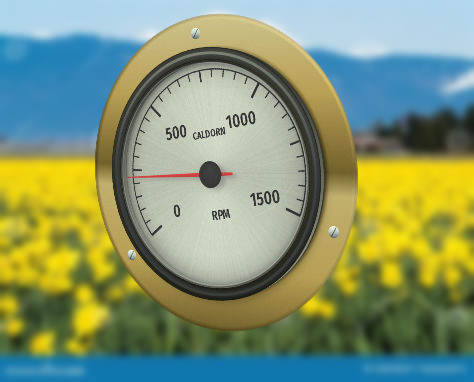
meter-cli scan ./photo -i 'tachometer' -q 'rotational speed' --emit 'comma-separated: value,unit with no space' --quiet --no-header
225,rpm
